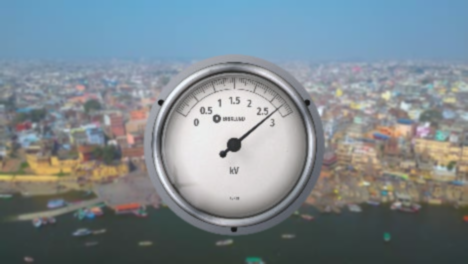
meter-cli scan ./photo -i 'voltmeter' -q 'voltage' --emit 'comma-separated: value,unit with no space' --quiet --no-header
2.75,kV
